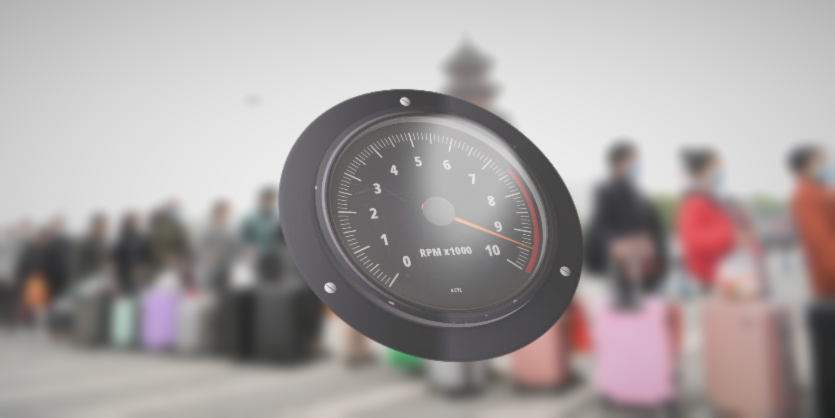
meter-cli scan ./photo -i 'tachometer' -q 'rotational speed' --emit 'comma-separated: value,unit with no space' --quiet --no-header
9500,rpm
